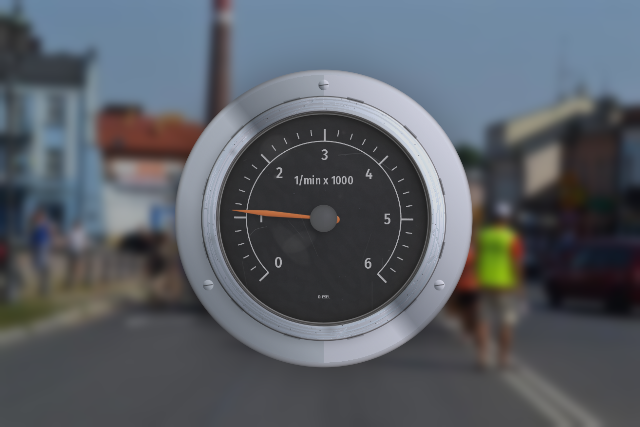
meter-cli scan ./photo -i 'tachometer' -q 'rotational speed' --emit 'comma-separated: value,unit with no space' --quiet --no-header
1100,rpm
